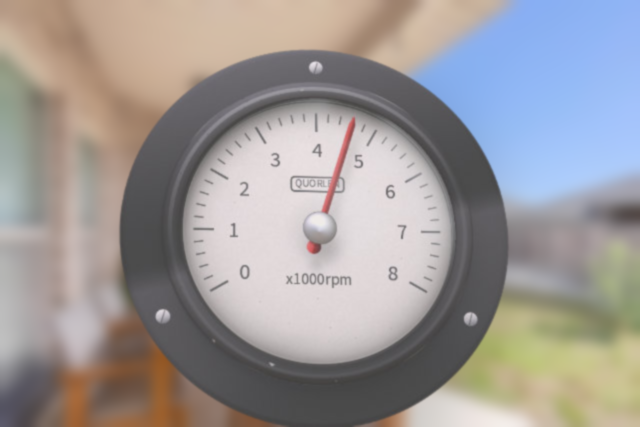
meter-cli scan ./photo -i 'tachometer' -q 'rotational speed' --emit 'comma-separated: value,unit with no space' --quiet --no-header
4600,rpm
